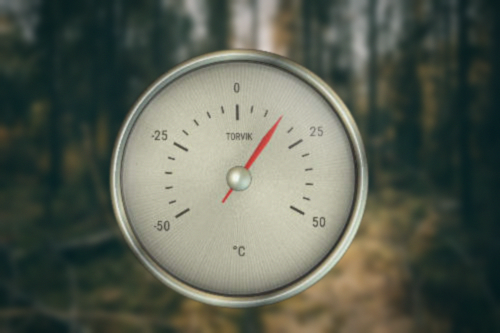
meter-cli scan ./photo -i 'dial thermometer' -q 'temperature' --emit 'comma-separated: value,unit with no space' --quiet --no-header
15,°C
